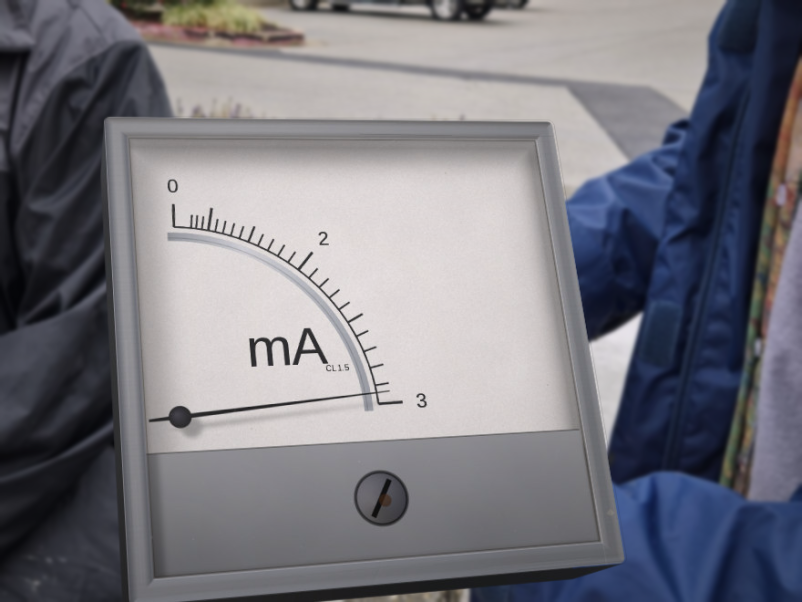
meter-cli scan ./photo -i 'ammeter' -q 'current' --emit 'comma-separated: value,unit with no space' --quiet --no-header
2.95,mA
